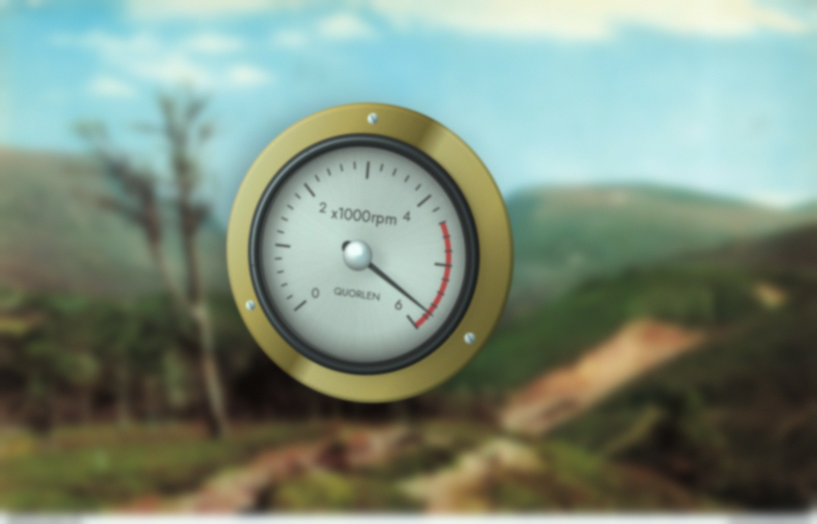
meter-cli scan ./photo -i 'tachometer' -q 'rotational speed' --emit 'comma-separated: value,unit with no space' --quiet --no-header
5700,rpm
